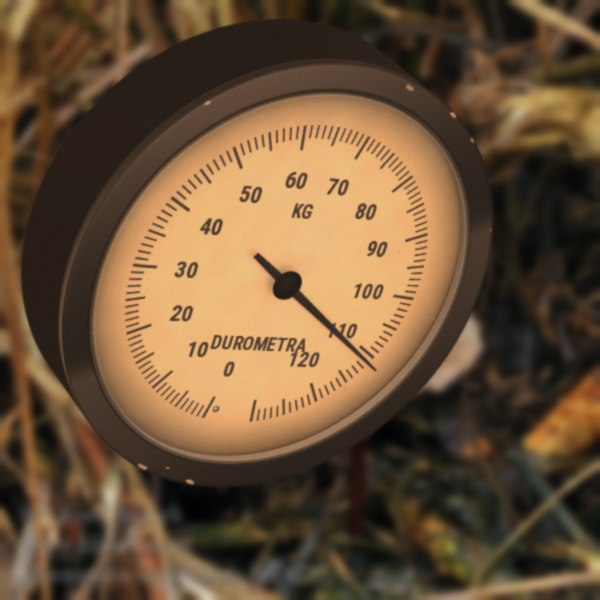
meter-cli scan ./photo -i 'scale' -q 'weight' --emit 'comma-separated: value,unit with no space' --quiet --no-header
111,kg
